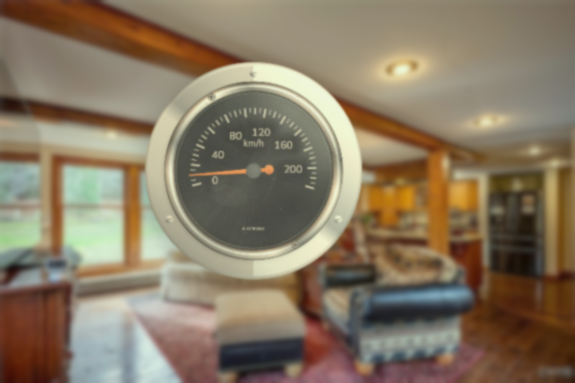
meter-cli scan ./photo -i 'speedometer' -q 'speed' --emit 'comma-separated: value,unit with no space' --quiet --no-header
10,km/h
